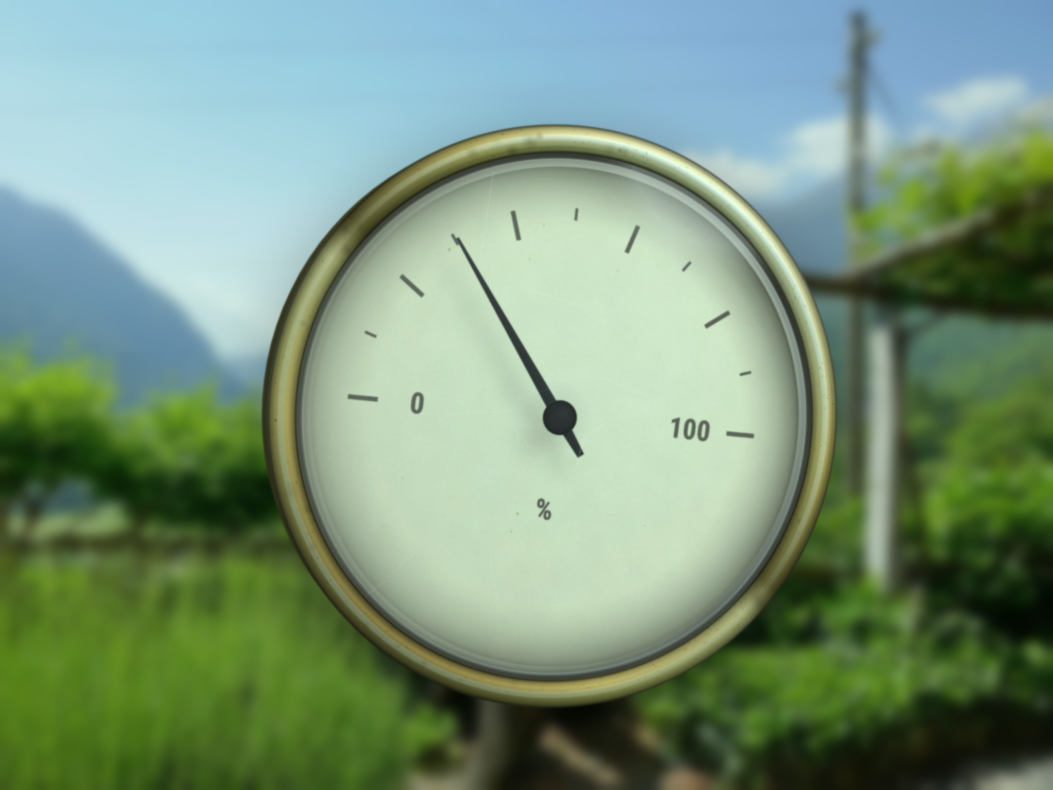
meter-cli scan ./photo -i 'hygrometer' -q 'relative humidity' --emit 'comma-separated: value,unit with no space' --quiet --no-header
30,%
